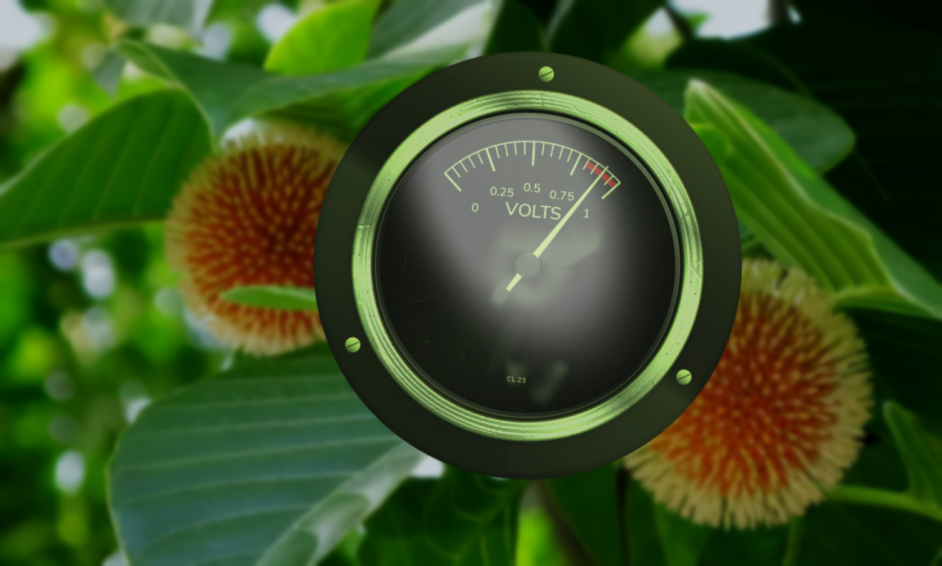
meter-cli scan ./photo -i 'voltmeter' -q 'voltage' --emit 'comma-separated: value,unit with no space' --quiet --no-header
0.9,V
